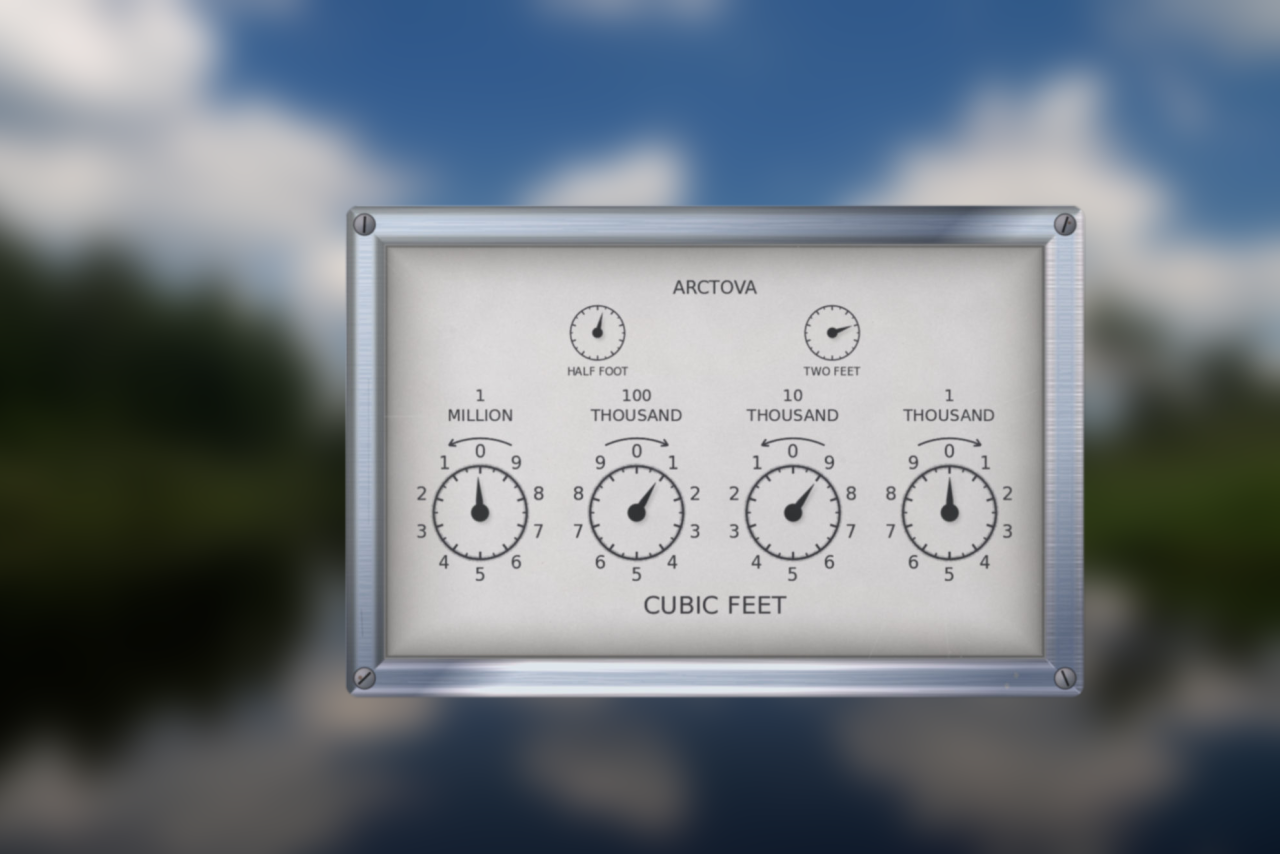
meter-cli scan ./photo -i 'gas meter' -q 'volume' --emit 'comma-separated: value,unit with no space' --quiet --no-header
9000,ft³
